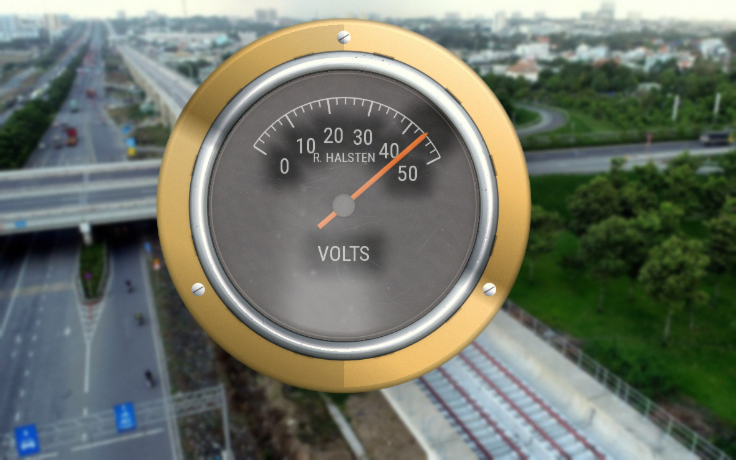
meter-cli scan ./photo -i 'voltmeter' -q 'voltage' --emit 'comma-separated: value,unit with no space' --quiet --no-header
44,V
